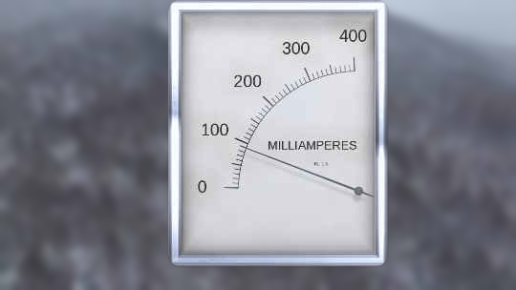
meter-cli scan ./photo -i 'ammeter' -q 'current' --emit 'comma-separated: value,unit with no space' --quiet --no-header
90,mA
